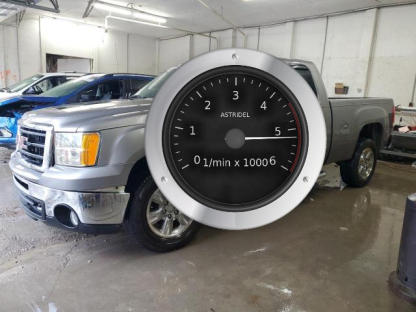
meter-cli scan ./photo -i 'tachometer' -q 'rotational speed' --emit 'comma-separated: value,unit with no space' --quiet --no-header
5200,rpm
